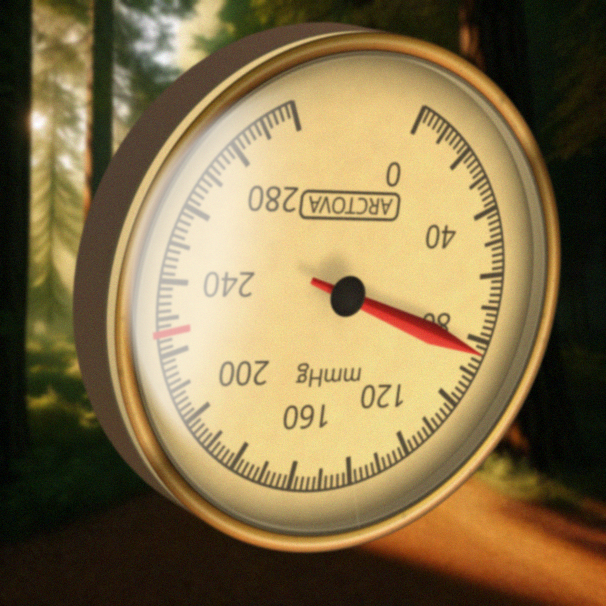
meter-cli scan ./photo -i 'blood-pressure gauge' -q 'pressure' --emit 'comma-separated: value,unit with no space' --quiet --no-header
84,mmHg
